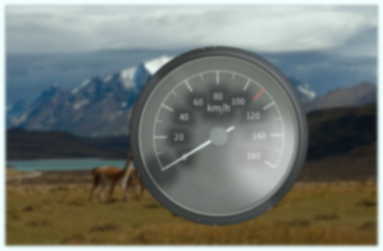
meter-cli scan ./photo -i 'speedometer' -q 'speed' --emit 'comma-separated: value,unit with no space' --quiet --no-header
0,km/h
